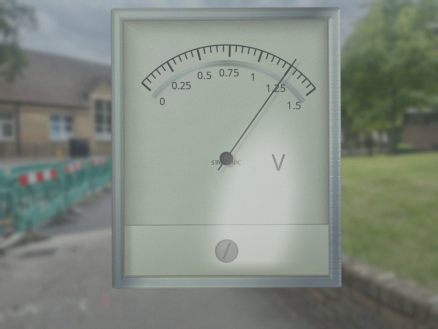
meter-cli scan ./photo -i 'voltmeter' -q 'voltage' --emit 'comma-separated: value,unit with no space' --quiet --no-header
1.25,V
